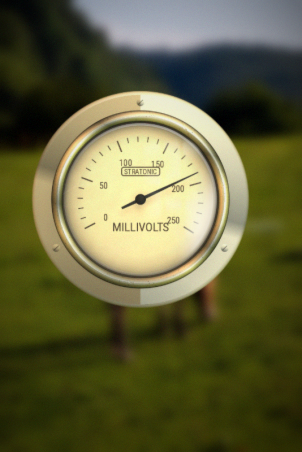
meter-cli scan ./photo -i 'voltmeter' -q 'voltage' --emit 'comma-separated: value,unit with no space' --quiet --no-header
190,mV
